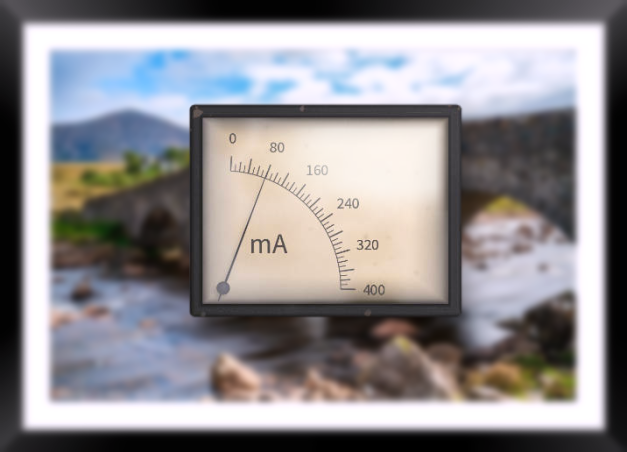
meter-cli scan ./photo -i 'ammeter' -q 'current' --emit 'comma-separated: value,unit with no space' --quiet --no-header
80,mA
